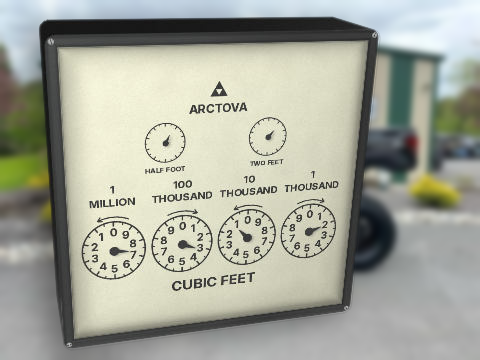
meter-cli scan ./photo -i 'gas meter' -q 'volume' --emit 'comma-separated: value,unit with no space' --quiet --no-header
731200,ft³
